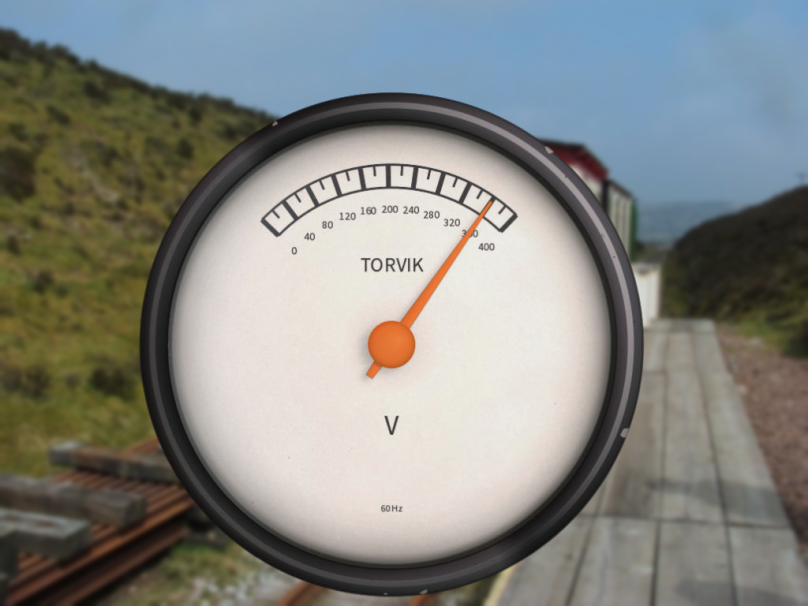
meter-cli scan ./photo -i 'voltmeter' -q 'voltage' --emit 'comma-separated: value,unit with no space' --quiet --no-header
360,V
